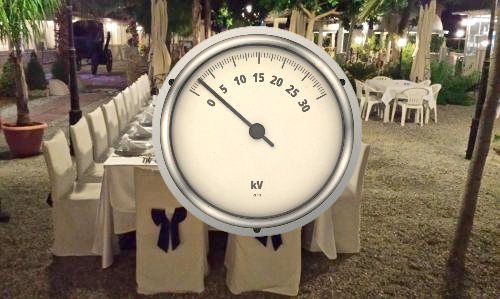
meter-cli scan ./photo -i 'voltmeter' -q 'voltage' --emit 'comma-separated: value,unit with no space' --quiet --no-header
2.5,kV
